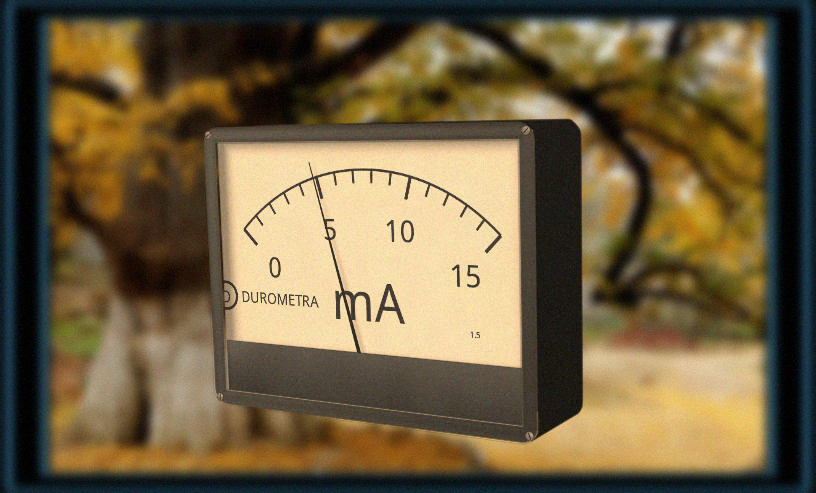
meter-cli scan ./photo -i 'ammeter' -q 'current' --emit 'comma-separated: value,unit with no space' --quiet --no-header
5,mA
